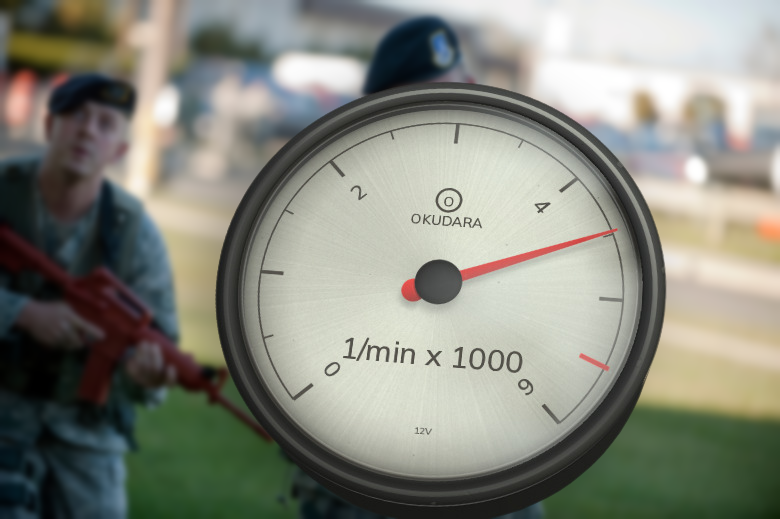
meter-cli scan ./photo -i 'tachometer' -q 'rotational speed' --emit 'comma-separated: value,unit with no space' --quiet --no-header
4500,rpm
